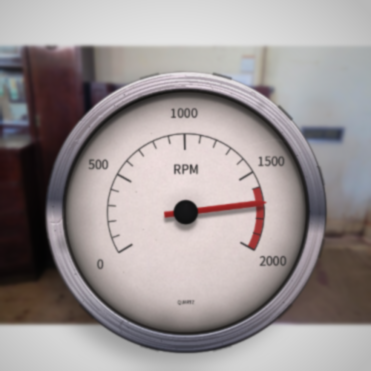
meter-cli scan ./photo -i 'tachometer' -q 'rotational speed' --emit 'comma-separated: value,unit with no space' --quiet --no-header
1700,rpm
